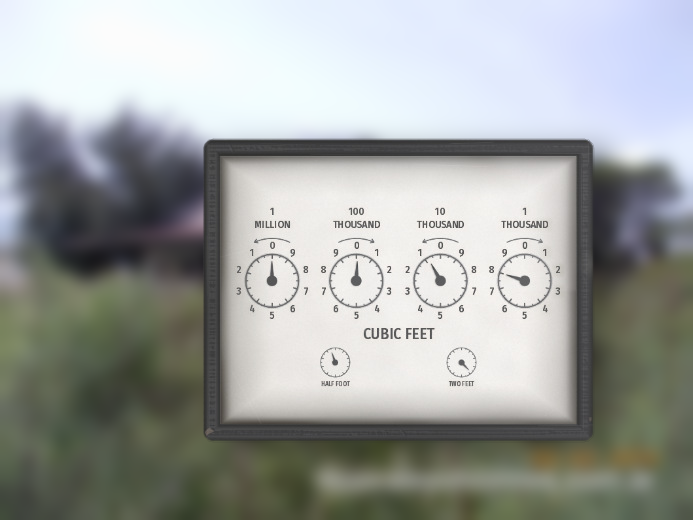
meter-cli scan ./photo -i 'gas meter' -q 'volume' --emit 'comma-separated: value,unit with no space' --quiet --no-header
800,ft³
